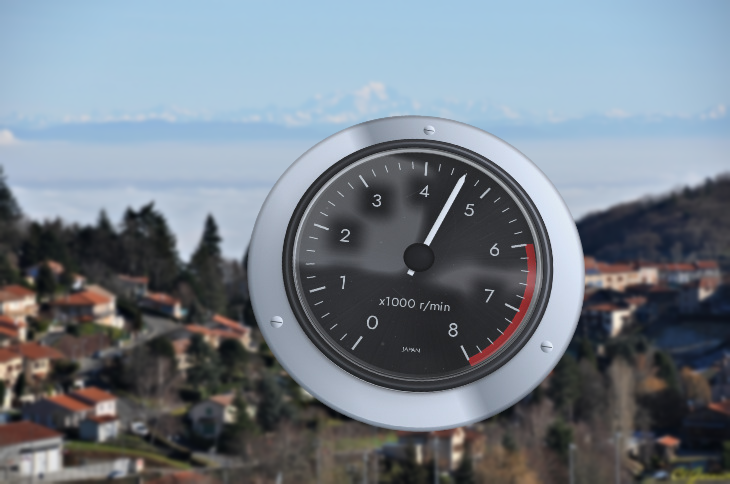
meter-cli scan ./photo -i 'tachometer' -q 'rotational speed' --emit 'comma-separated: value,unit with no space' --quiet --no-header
4600,rpm
